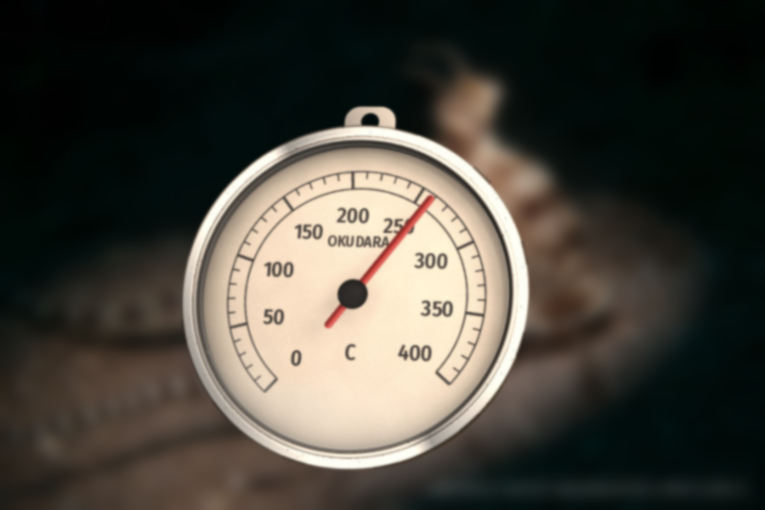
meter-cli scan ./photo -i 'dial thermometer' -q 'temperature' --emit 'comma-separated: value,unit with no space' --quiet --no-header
260,°C
